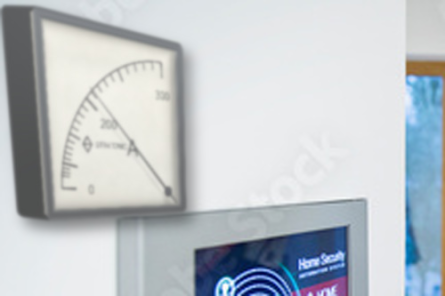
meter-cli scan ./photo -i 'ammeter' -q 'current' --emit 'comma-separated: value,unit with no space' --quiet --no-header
210,A
